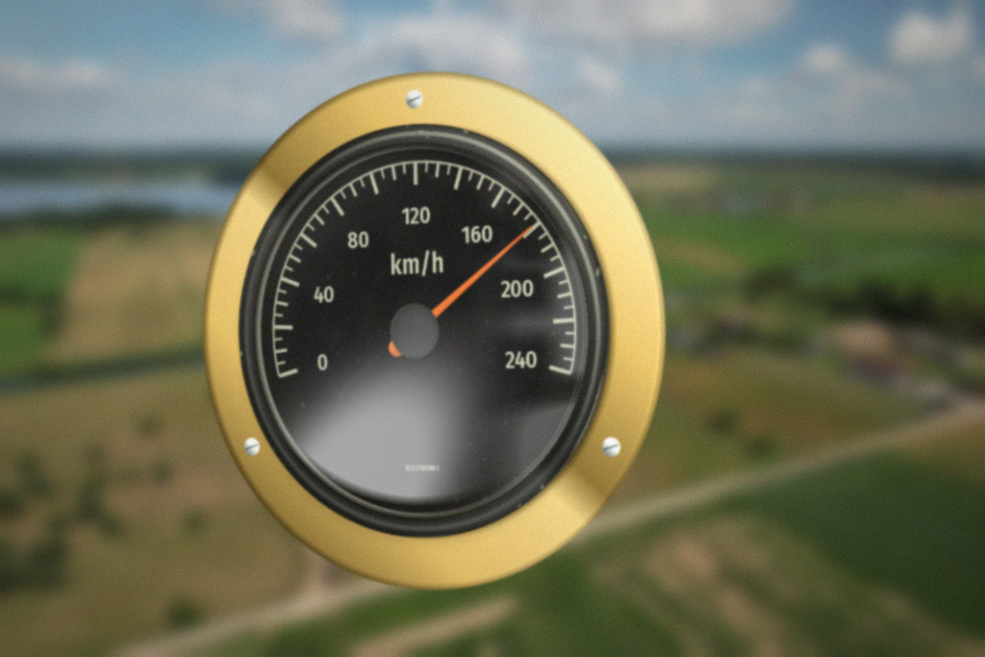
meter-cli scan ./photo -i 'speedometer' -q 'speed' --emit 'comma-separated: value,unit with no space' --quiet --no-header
180,km/h
